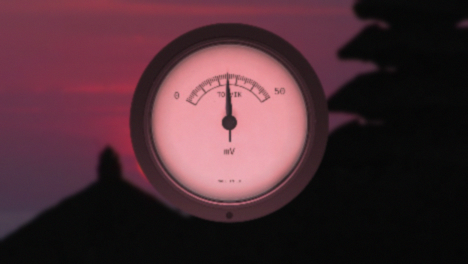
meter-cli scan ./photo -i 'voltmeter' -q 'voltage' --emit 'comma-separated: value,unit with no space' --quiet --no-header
25,mV
